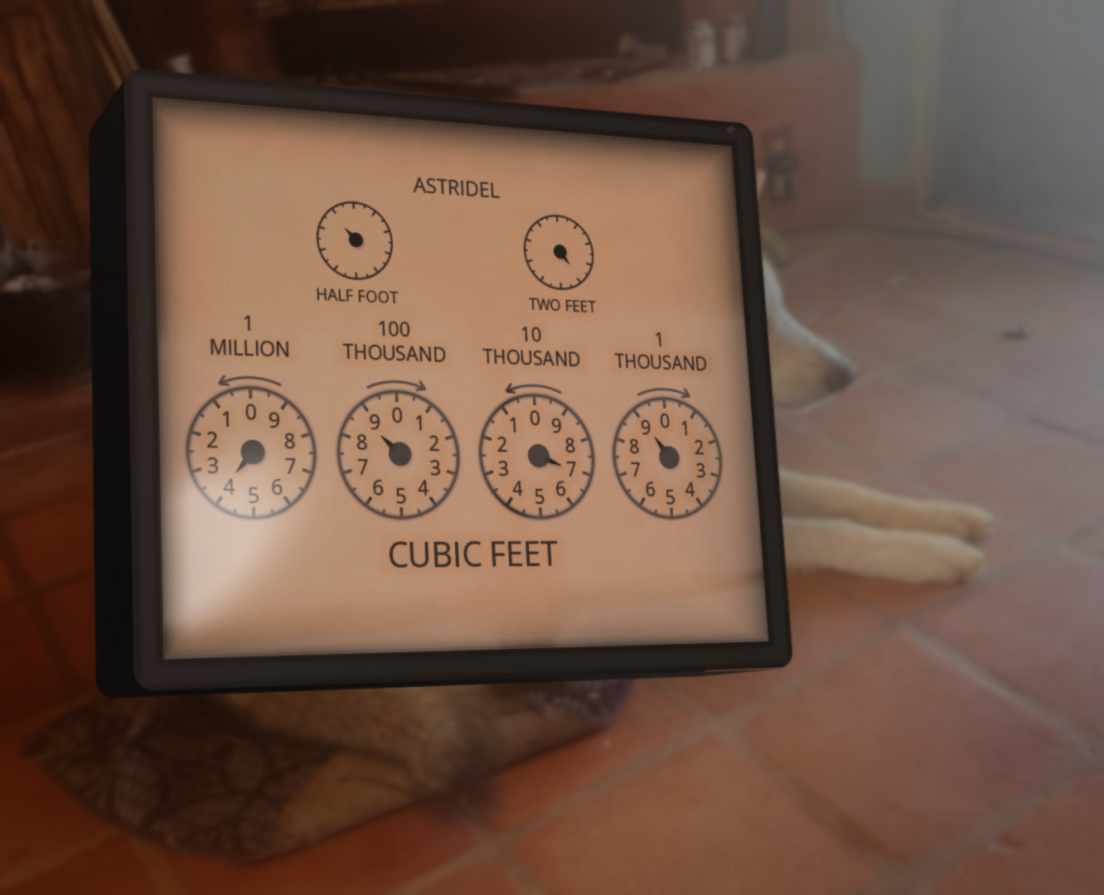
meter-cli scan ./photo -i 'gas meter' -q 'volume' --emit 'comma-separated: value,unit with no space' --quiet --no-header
386900,ft³
